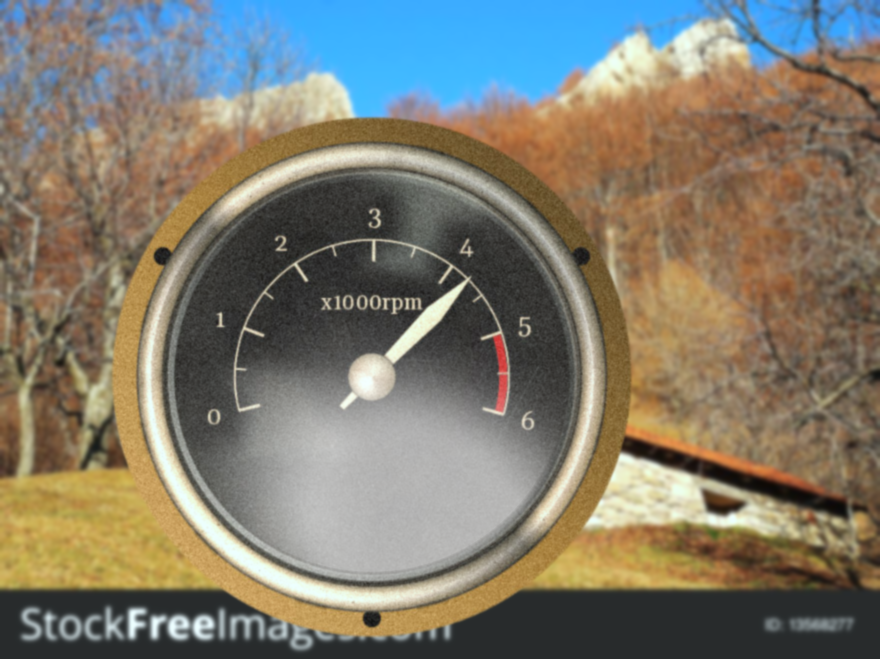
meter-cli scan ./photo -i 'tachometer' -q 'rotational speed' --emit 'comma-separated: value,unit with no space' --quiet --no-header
4250,rpm
